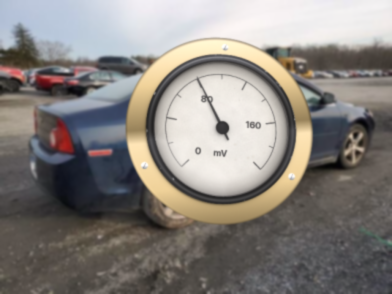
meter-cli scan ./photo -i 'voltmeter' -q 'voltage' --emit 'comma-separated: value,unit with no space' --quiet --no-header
80,mV
